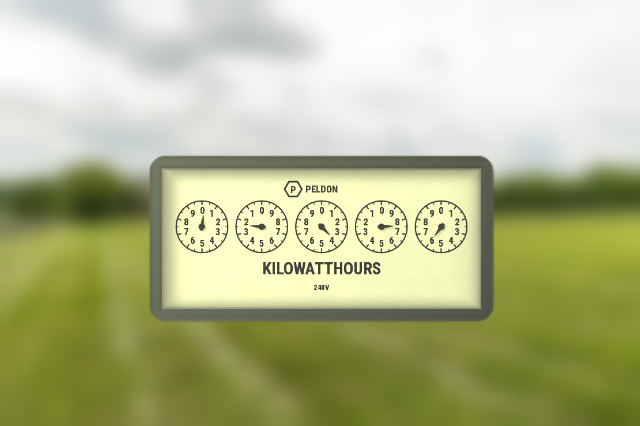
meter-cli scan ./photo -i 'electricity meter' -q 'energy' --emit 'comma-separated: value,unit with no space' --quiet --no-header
2376,kWh
